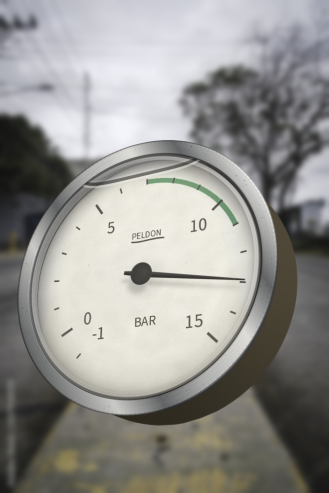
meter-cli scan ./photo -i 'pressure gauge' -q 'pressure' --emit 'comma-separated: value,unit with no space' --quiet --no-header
13,bar
